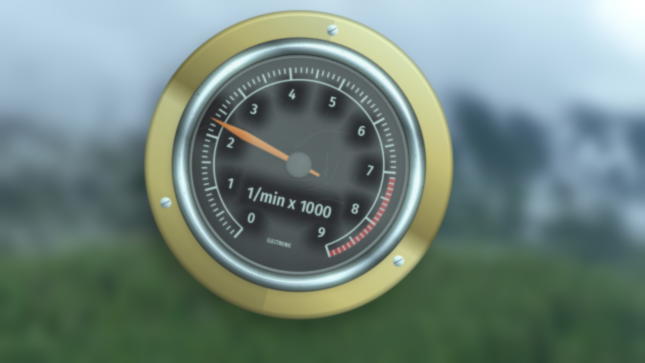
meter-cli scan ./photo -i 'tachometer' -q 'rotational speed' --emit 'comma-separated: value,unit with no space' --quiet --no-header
2300,rpm
